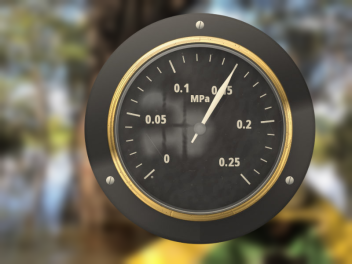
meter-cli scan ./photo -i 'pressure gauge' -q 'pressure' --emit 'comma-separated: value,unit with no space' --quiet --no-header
0.15,MPa
